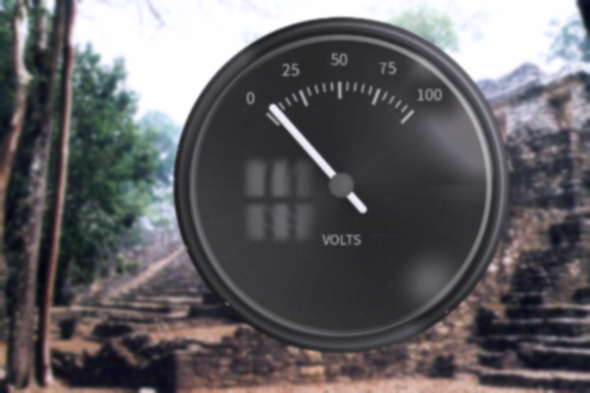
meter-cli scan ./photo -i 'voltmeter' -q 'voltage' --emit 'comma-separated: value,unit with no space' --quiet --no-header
5,V
